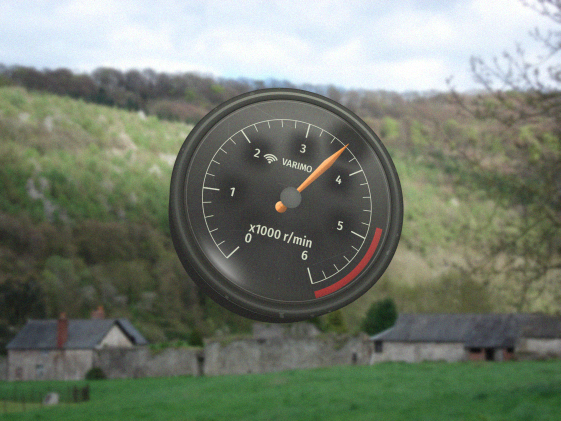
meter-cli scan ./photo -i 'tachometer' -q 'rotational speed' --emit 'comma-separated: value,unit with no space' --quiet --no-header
3600,rpm
